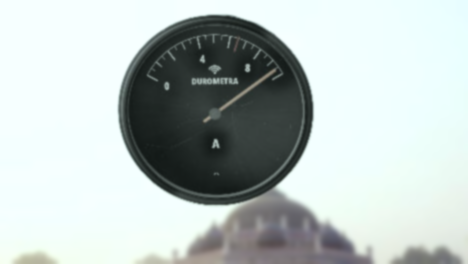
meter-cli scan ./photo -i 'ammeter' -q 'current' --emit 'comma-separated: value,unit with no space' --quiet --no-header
9.5,A
